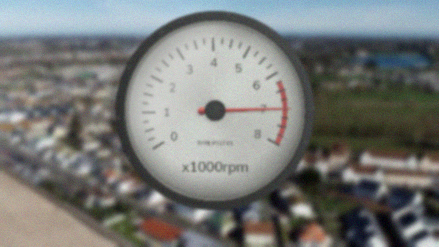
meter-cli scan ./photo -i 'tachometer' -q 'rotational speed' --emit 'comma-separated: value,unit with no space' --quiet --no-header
7000,rpm
